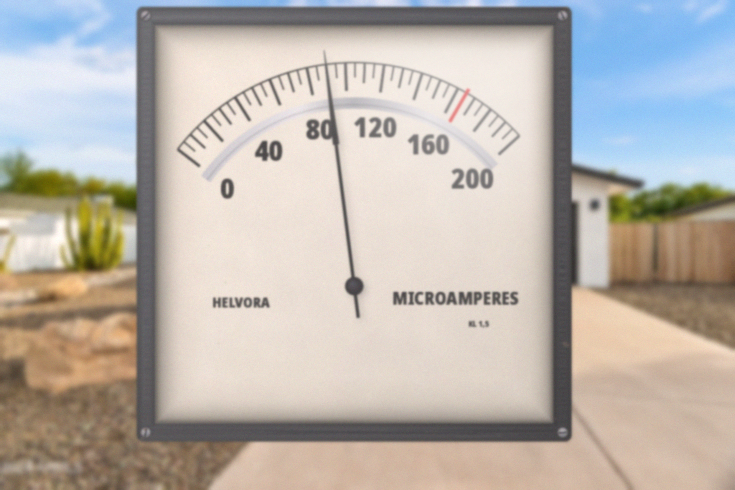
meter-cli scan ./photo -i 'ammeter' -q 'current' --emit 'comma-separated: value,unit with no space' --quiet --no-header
90,µA
